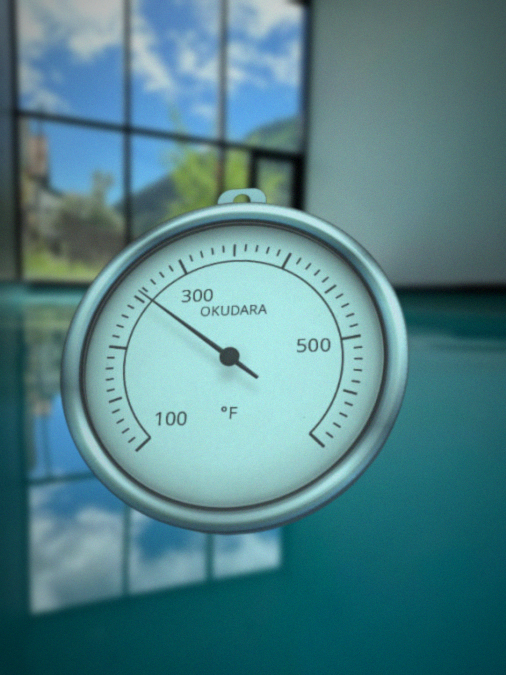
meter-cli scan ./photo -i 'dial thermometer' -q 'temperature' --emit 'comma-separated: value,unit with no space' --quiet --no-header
255,°F
